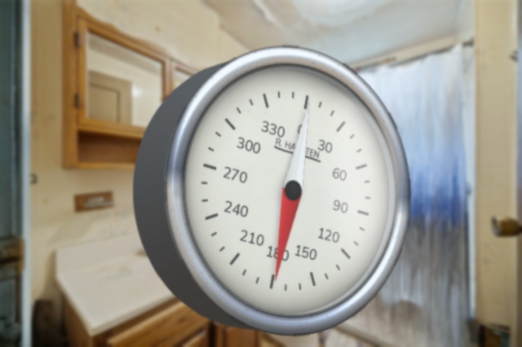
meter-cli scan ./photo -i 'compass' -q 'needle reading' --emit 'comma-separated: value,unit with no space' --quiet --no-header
180,°
